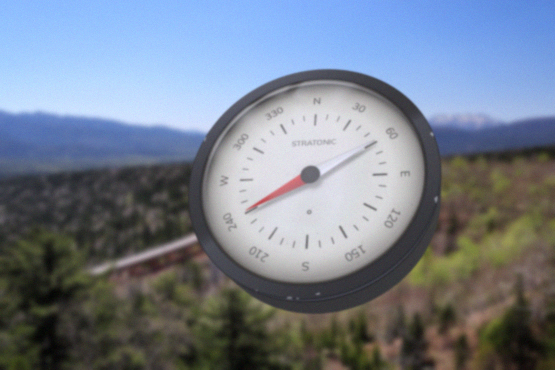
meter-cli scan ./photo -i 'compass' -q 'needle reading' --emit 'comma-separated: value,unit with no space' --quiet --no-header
240,°
